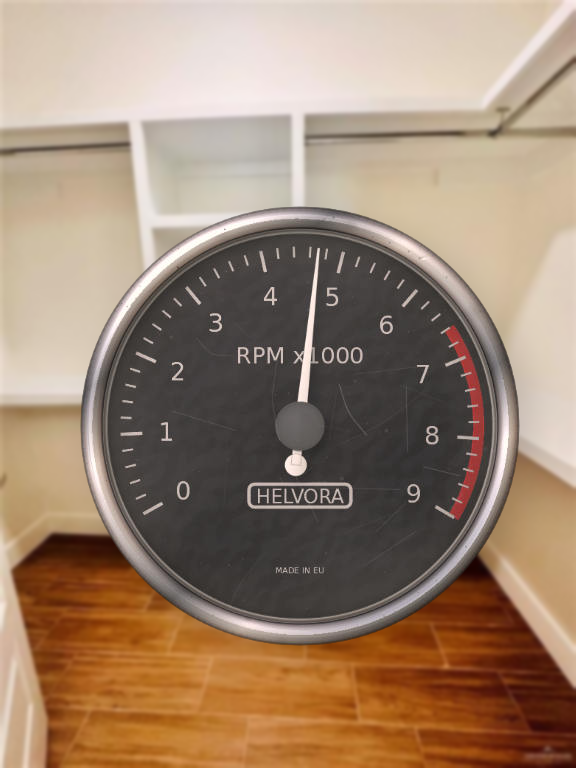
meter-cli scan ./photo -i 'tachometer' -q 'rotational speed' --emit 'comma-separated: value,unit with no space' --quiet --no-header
4700,rpm
